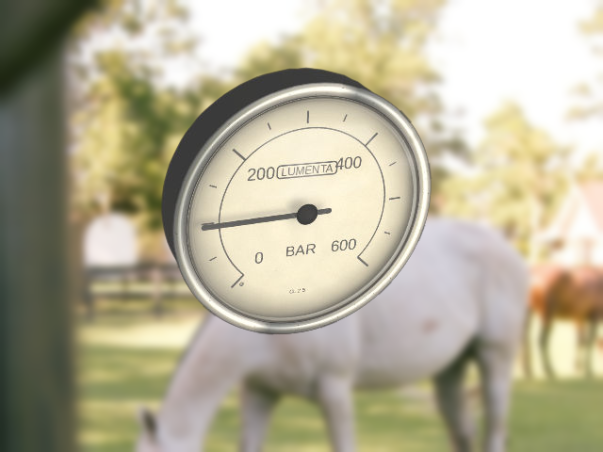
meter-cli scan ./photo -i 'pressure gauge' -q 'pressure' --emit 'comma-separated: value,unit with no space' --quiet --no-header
100,bar
